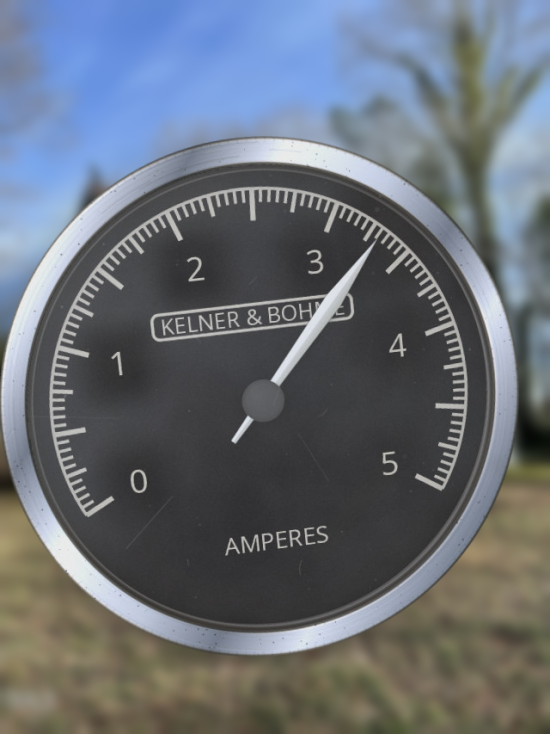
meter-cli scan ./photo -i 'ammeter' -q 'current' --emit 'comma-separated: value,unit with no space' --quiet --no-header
3.3,A
